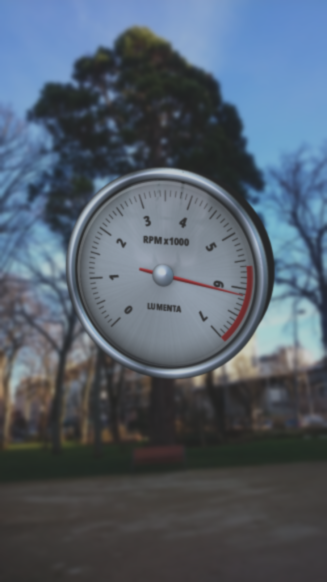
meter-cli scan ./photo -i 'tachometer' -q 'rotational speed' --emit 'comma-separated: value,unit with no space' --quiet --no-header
6100,rpm
